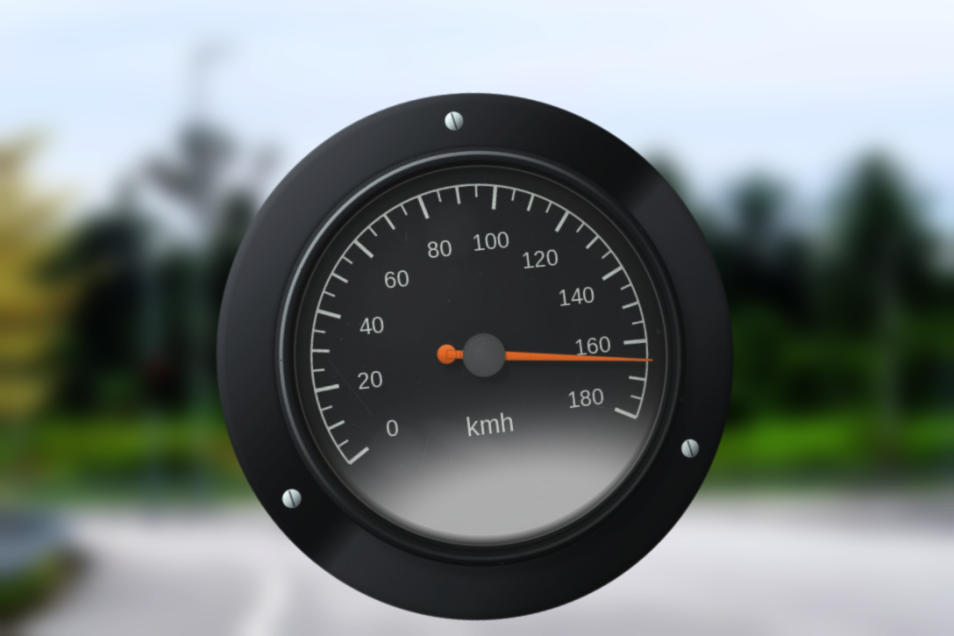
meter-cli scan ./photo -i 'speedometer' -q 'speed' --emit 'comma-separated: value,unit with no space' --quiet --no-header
165,km/h
